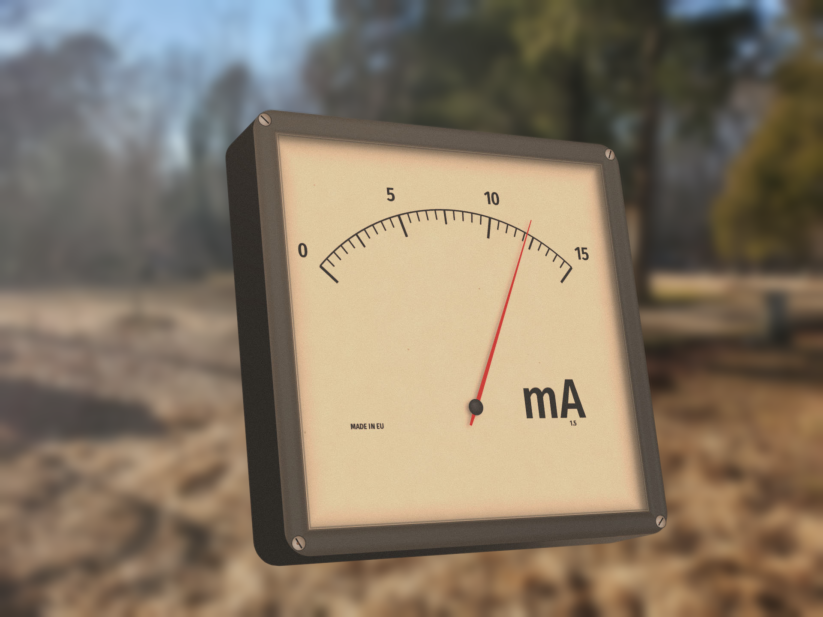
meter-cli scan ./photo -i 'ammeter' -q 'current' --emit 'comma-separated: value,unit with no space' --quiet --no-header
12,mA
